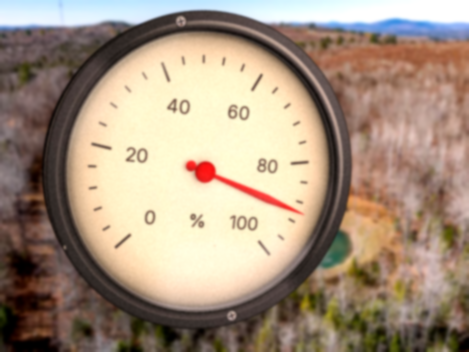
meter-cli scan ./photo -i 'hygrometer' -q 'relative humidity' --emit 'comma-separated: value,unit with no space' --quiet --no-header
90,%
